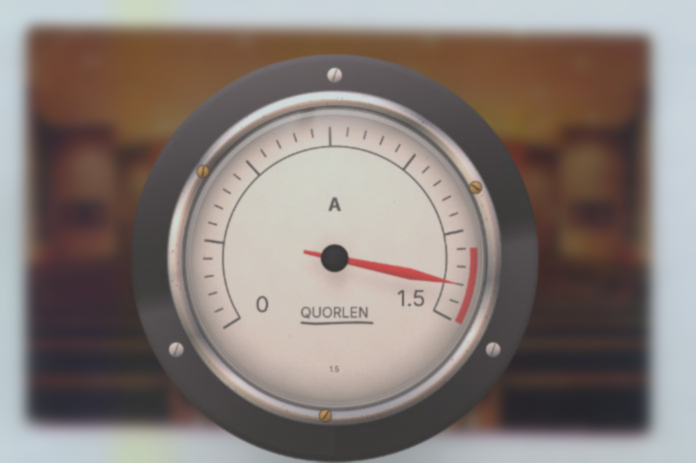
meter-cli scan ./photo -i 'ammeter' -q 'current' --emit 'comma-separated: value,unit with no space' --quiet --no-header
1.4,A
